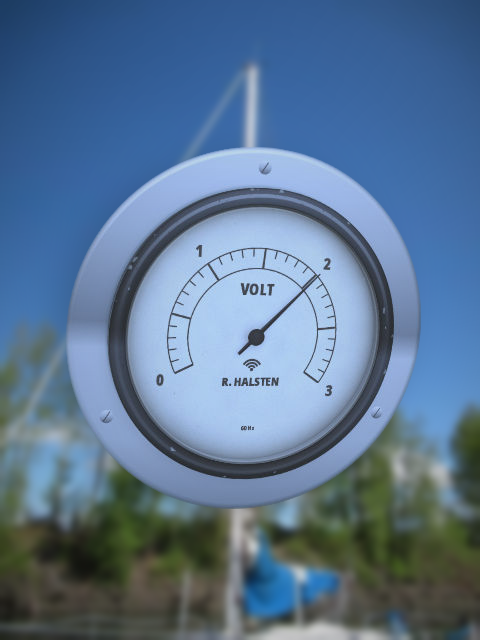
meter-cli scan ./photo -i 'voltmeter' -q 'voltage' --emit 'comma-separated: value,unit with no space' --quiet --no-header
2,V
